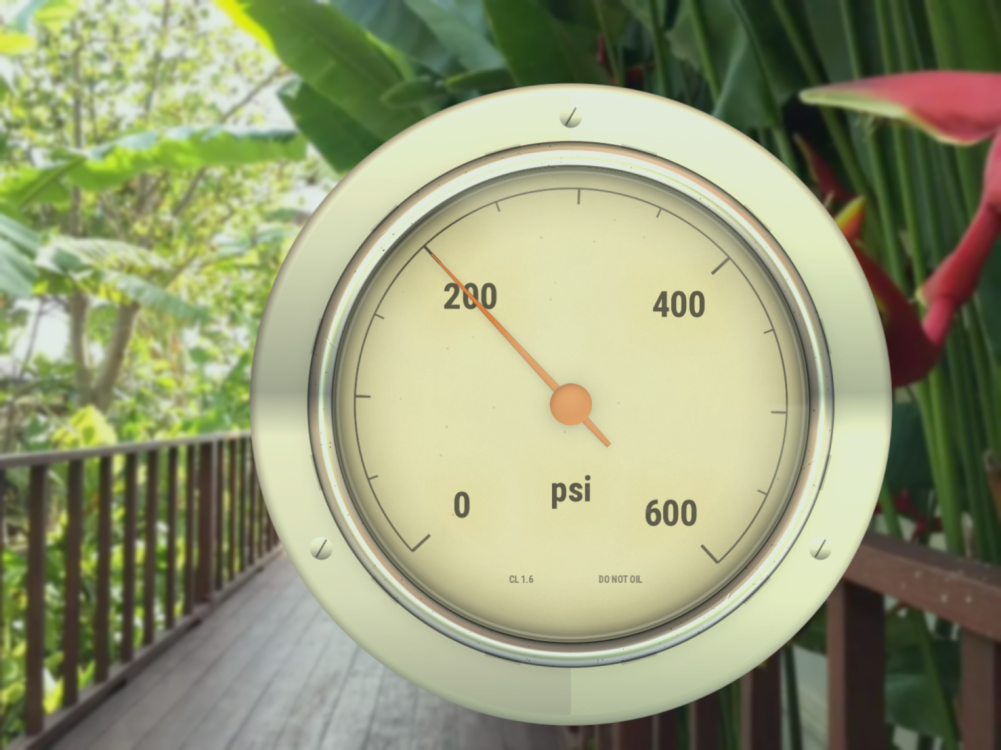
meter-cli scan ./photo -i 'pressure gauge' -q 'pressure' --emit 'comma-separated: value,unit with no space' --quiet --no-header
200,psi
